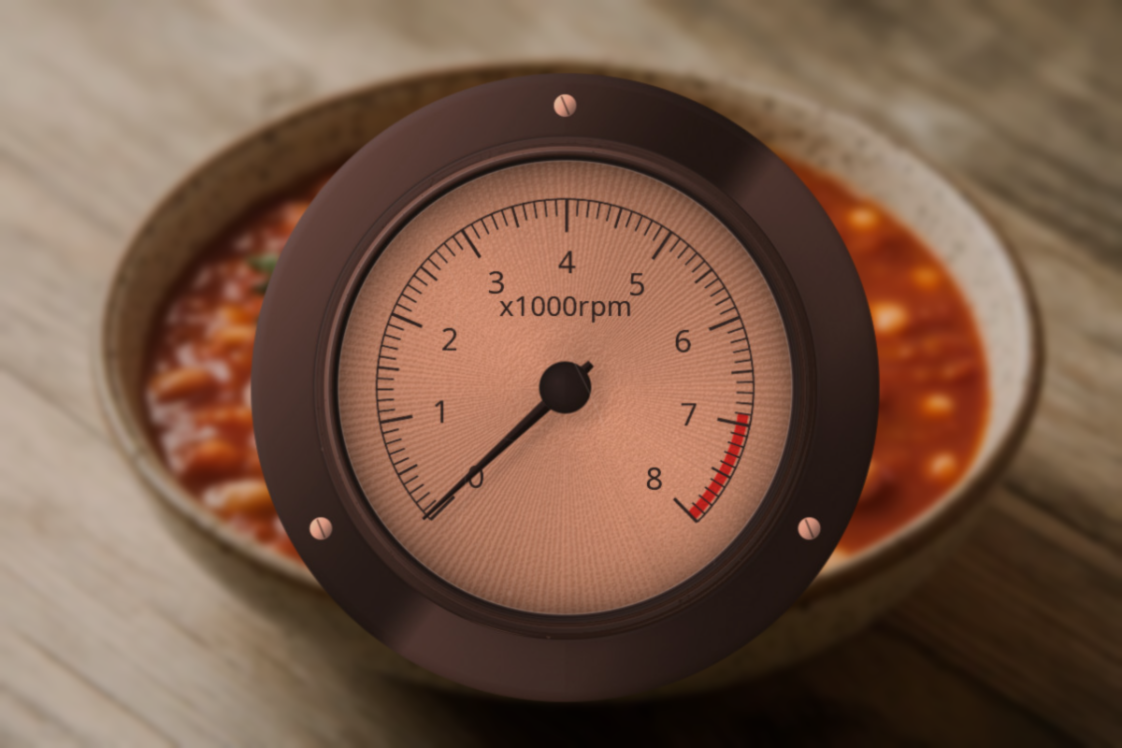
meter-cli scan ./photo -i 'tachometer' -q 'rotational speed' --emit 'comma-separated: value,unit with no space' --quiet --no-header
50,rpm
